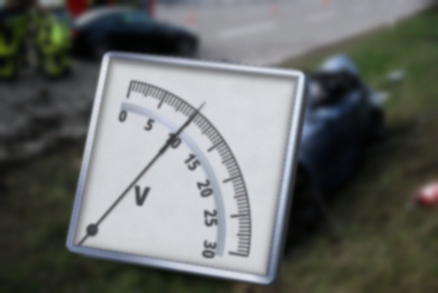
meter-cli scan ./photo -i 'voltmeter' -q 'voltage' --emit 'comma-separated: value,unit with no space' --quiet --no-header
10,V
